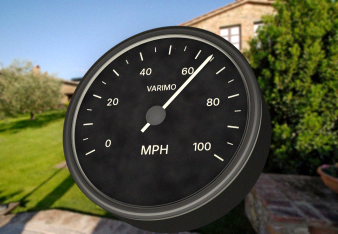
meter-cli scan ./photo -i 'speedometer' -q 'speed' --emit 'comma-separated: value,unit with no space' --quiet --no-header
65,mph
